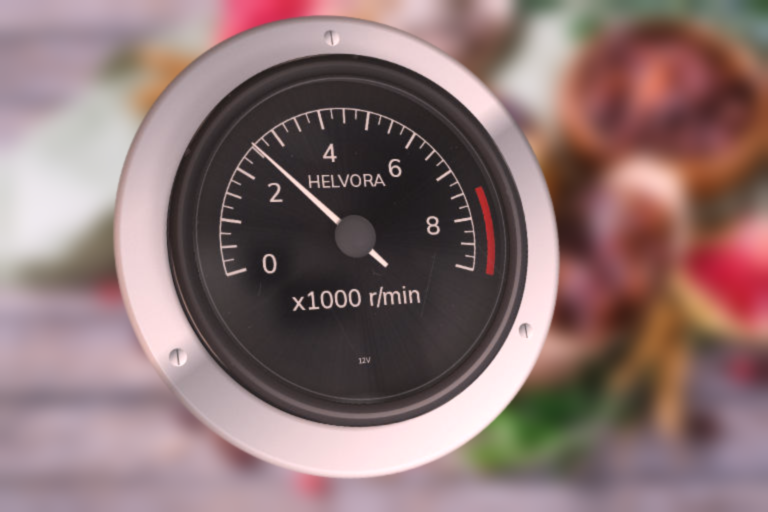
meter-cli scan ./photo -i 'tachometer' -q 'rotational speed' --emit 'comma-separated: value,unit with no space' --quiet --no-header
2500,rpm
